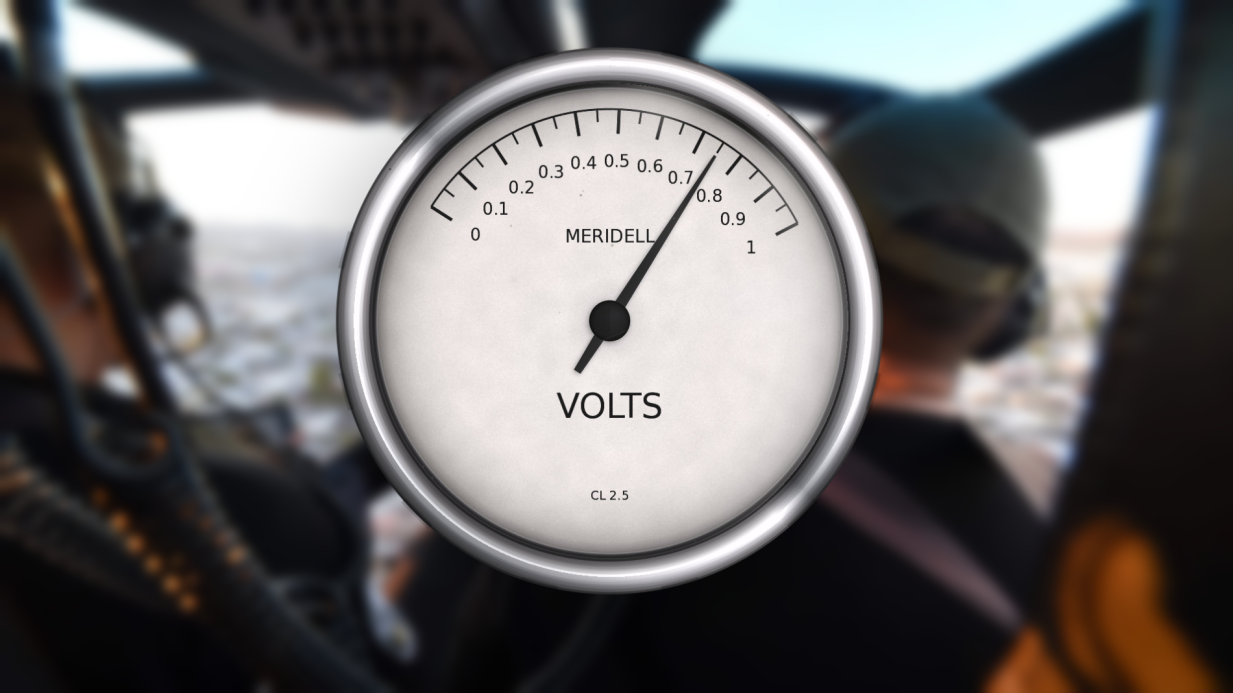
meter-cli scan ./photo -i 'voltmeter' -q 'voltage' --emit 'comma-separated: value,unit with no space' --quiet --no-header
0.75,V
